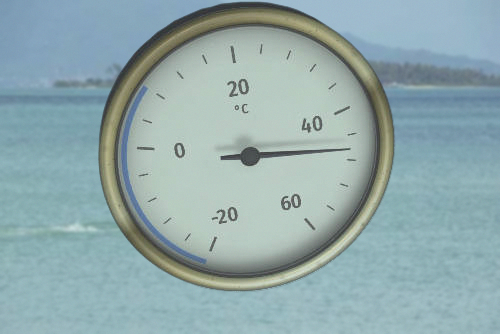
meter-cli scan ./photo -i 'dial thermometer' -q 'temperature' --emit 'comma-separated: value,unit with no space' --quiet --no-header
46,°C
